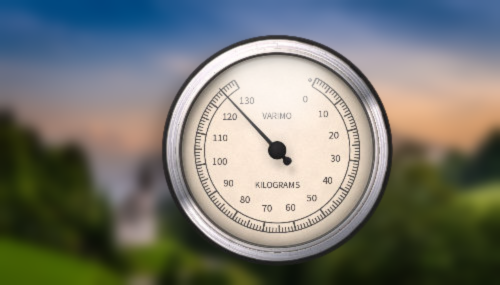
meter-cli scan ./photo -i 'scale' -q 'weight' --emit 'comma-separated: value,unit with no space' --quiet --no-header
125,kg
